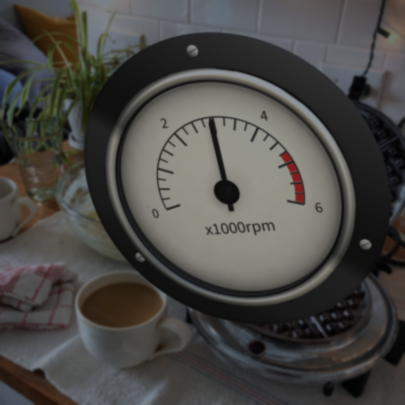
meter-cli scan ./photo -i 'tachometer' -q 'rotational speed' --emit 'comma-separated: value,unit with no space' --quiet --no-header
3000,rpm
